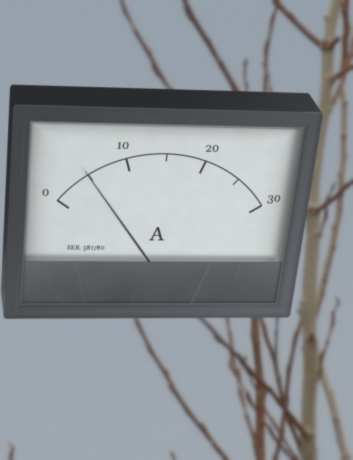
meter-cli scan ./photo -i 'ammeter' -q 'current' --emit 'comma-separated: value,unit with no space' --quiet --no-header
5,A
